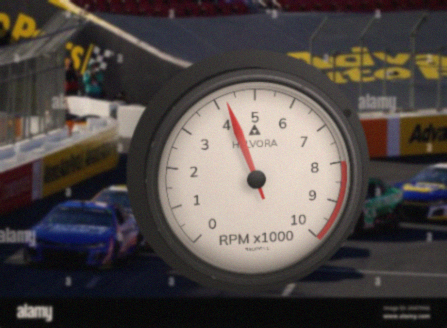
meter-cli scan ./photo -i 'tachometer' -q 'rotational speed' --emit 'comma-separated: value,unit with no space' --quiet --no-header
4250,rpm
